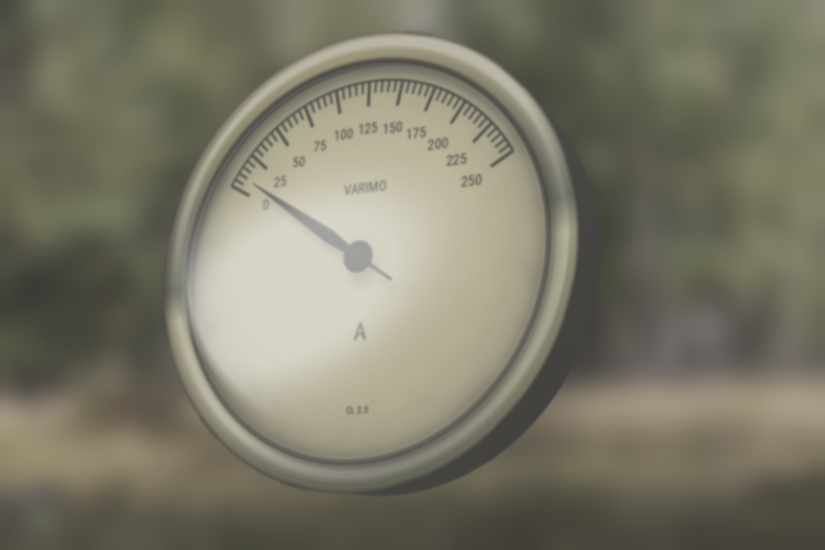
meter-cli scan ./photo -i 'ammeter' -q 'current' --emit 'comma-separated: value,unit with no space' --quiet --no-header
10,A
